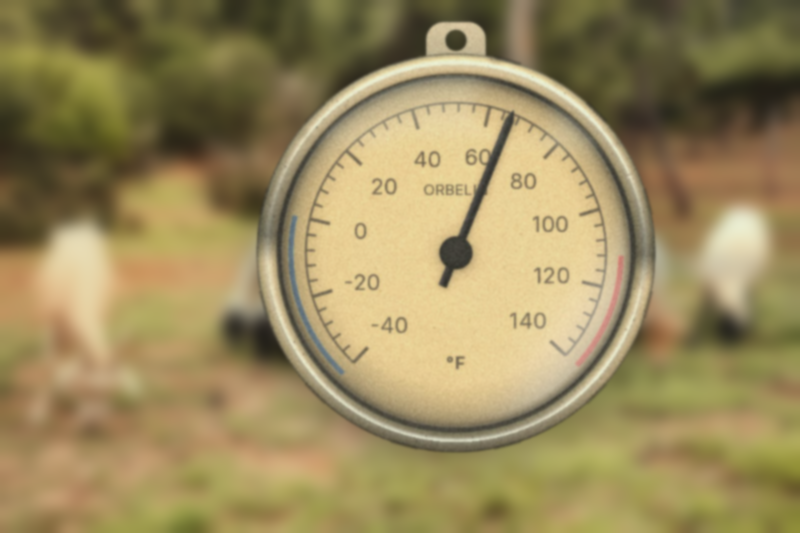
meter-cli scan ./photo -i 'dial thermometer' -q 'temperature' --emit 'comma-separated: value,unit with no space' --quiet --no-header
66,°F
